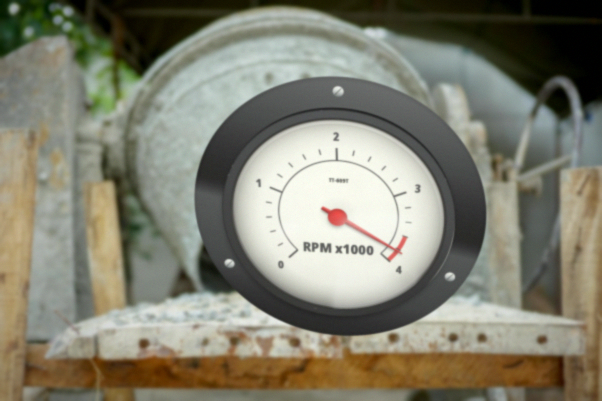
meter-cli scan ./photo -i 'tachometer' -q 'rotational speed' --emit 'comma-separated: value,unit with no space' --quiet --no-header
3800,rpm
